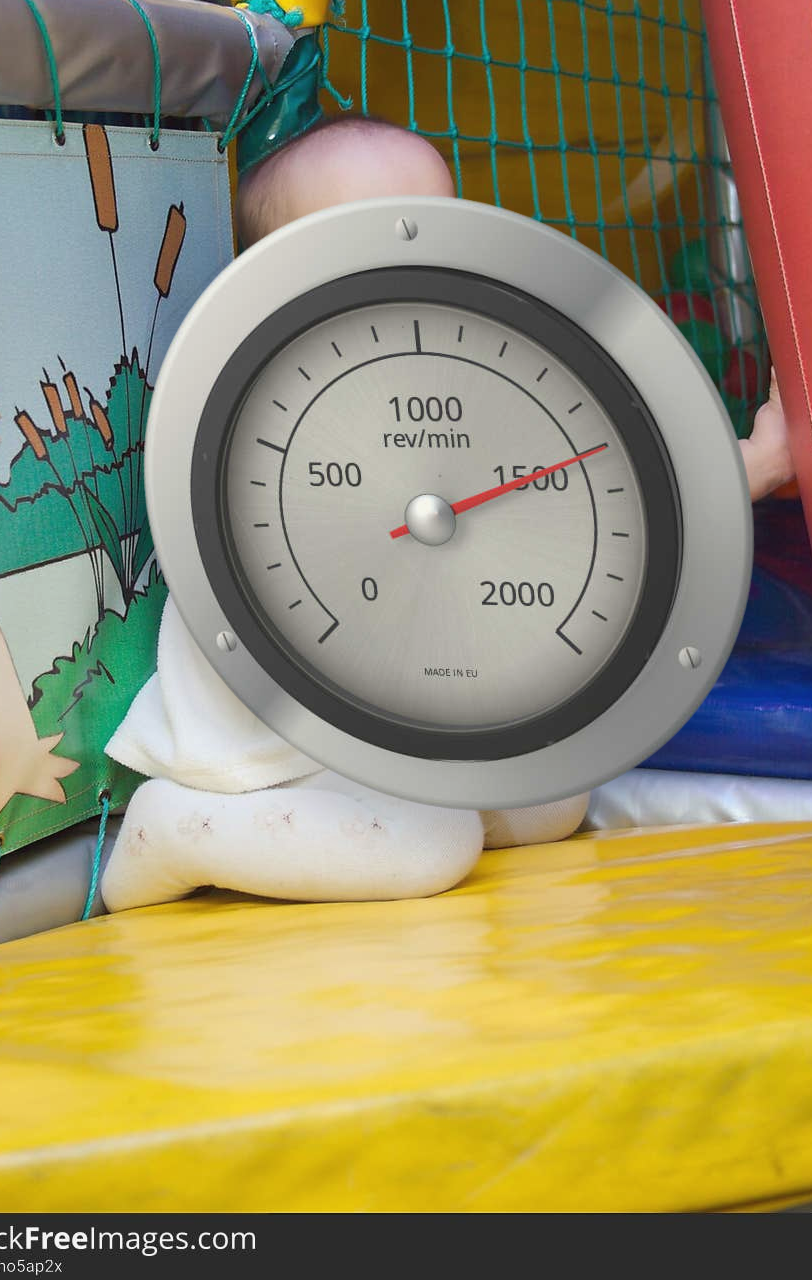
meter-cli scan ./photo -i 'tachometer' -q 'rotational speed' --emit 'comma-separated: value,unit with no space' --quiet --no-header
1500,rpm
